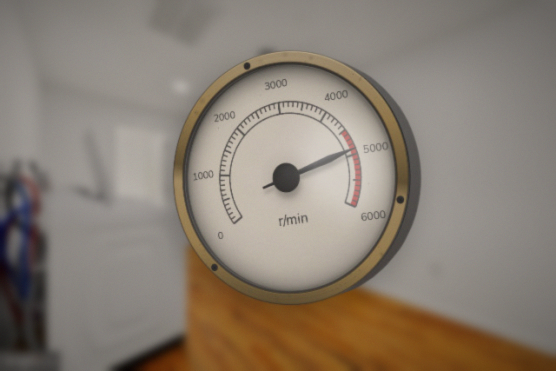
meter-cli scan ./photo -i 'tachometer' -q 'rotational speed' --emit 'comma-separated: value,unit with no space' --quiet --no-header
4900,rpm
